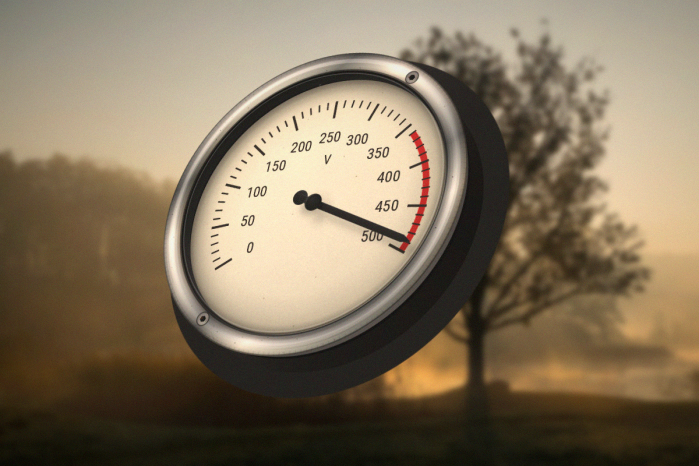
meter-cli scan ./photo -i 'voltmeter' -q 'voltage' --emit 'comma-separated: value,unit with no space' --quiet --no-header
490,V
